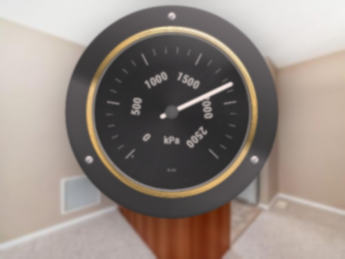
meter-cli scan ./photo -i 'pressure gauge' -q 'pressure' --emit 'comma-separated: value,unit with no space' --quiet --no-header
1850,kPa
